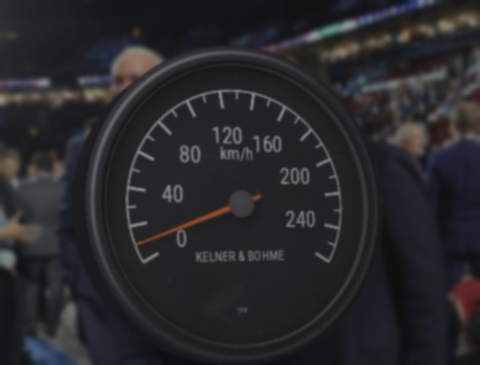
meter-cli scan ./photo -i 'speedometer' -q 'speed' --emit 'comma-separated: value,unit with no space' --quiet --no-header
10,km/h
